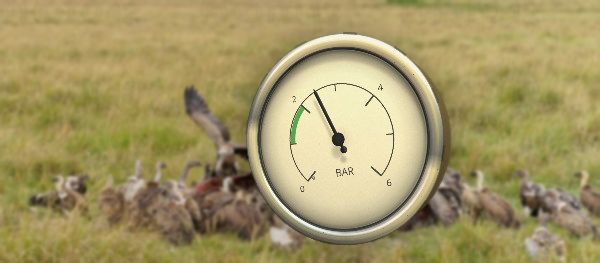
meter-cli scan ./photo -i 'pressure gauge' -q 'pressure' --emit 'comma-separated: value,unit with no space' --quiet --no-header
2.5,bar
